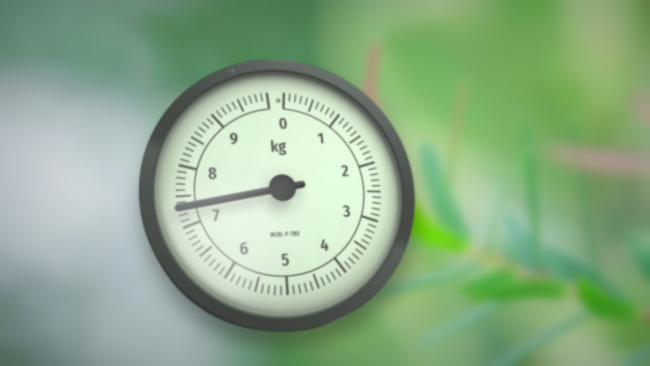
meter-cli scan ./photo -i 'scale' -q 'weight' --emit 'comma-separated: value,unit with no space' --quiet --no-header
7.3,kg
